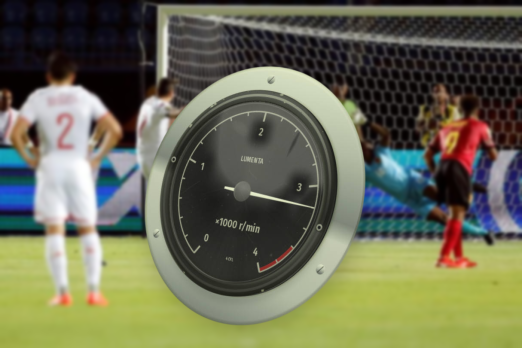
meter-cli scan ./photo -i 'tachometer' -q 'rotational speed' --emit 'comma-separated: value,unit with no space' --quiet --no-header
3200,rpm
